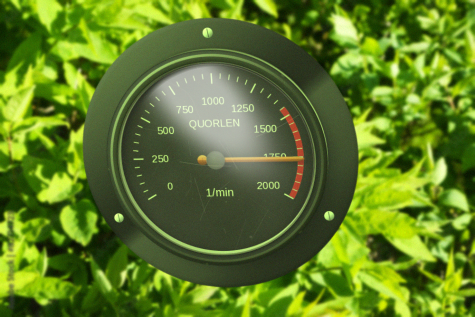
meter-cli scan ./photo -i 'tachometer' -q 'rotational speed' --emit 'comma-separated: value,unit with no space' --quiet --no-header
1750,rpm
